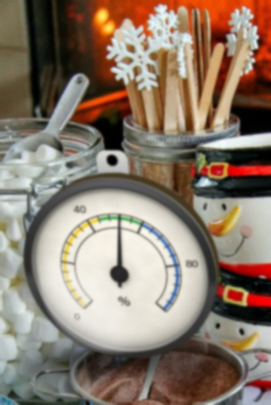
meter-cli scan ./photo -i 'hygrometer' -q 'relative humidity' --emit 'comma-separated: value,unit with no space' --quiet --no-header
52,%
